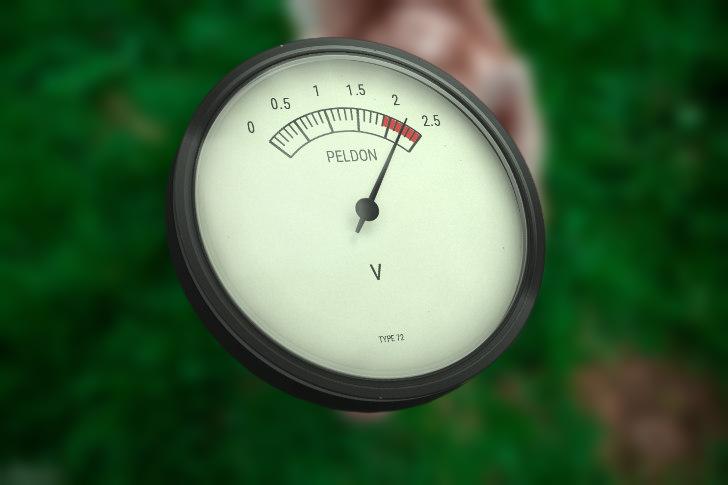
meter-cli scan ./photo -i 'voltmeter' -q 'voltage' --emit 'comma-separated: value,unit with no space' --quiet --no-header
2.2,V
